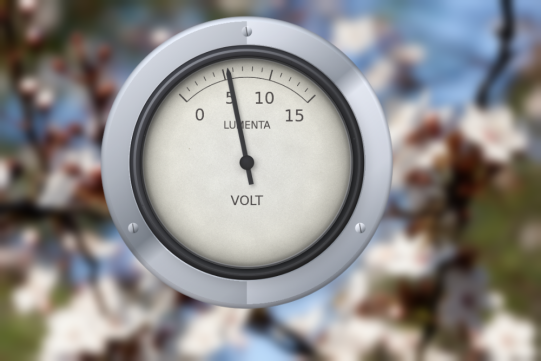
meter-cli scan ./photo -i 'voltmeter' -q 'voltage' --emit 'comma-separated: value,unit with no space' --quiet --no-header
5.5,V
